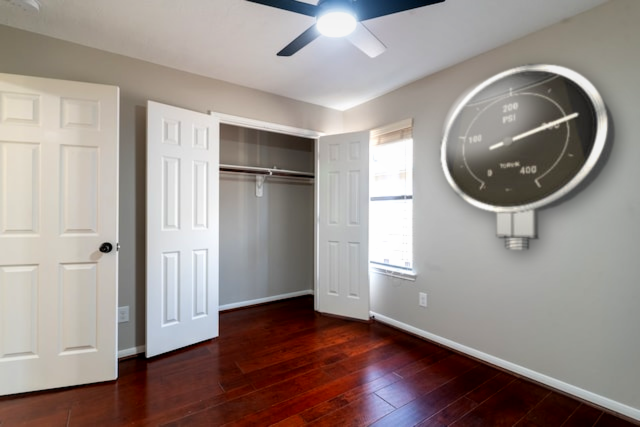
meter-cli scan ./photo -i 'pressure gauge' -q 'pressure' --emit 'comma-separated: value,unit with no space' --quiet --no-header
300,psi
